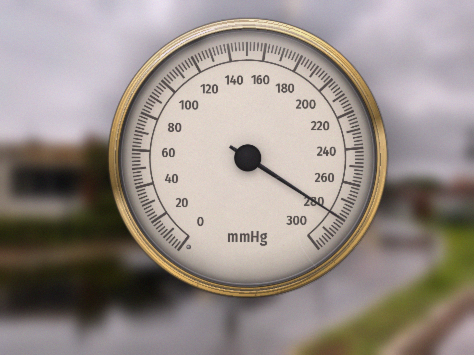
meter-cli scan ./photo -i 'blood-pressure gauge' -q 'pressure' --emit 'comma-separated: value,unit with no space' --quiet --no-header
280,mmHg
